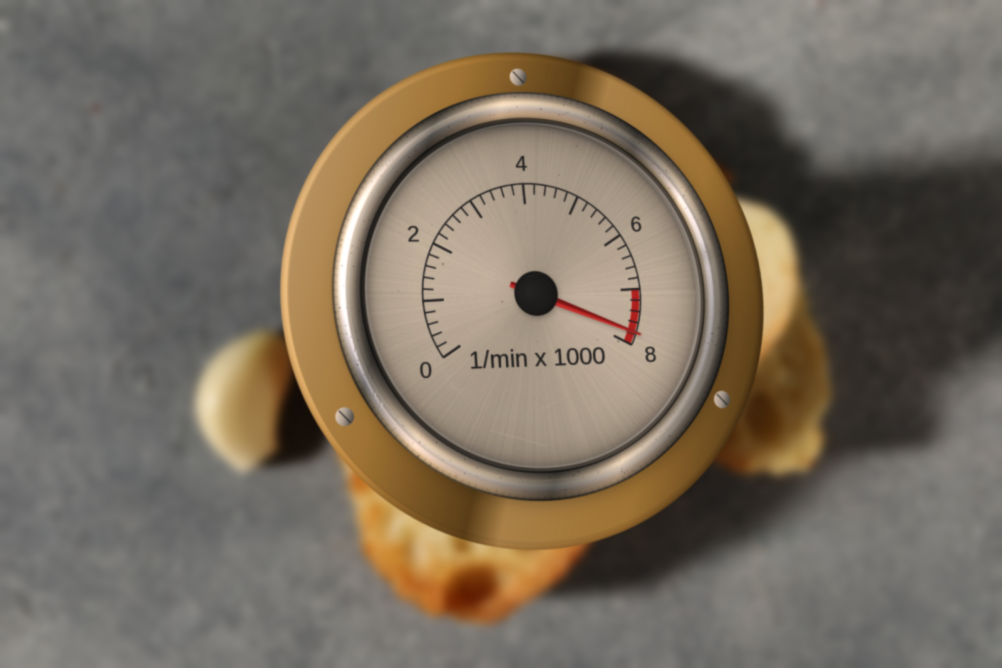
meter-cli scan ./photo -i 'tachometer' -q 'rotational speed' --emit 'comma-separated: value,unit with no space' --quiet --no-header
7800,rpm
